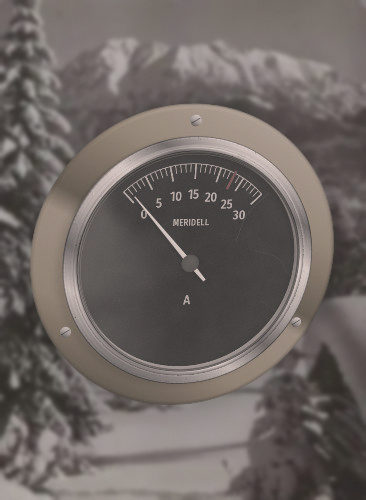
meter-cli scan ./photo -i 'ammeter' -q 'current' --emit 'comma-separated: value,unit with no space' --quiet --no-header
1,A
